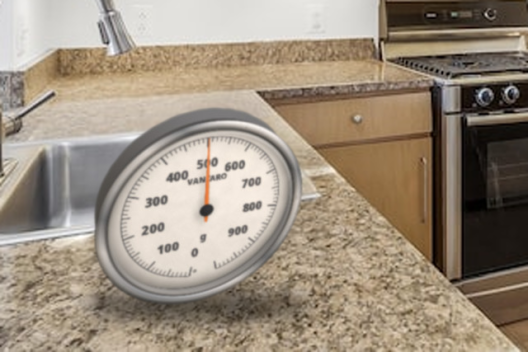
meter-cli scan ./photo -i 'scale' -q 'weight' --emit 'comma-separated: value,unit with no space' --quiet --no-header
500,g
